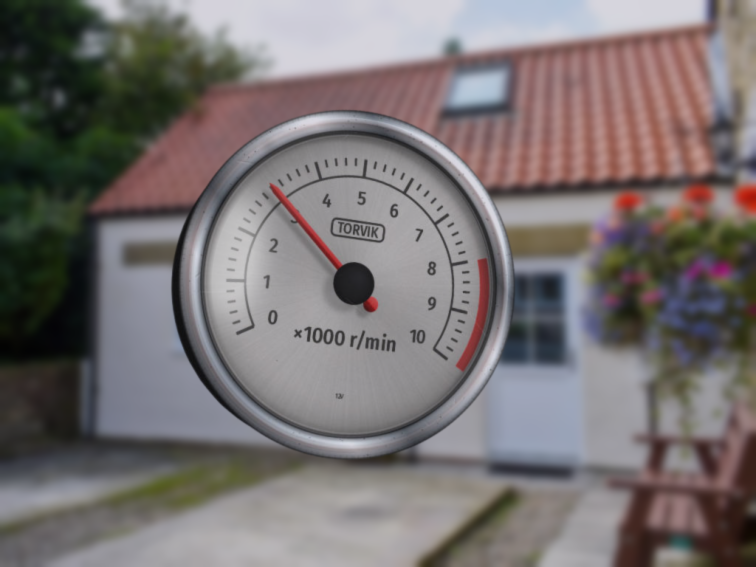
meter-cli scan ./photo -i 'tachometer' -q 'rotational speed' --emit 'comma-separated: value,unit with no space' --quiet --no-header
3000,rpm
